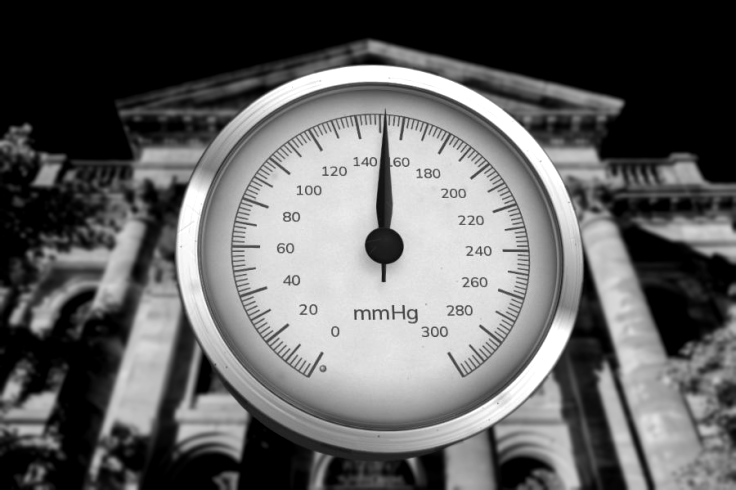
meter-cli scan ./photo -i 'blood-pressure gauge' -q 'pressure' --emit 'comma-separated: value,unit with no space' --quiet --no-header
152,mmHg
